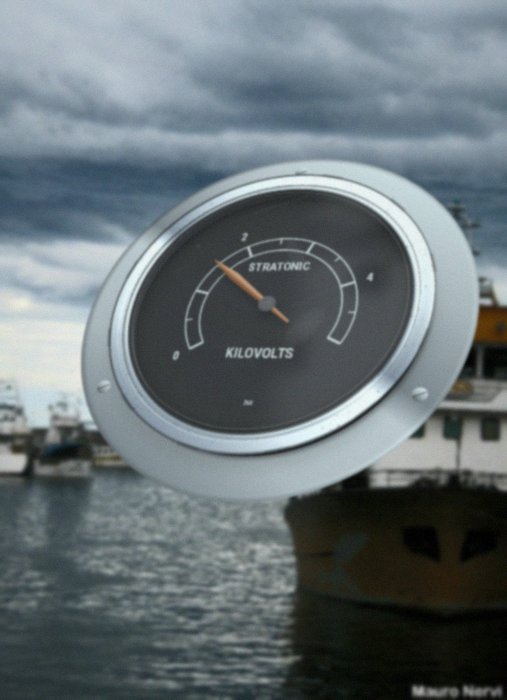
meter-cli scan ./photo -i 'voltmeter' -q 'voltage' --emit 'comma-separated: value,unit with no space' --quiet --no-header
1.5,kV
